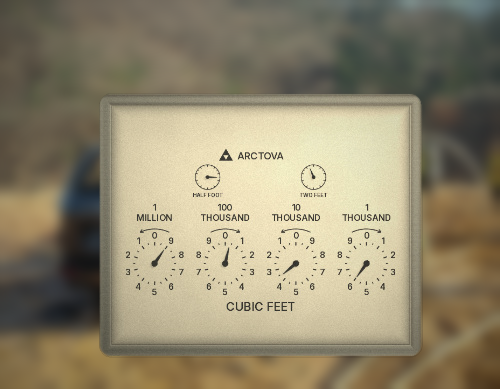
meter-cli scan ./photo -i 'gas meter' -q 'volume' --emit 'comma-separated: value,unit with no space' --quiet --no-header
903600,ft³
